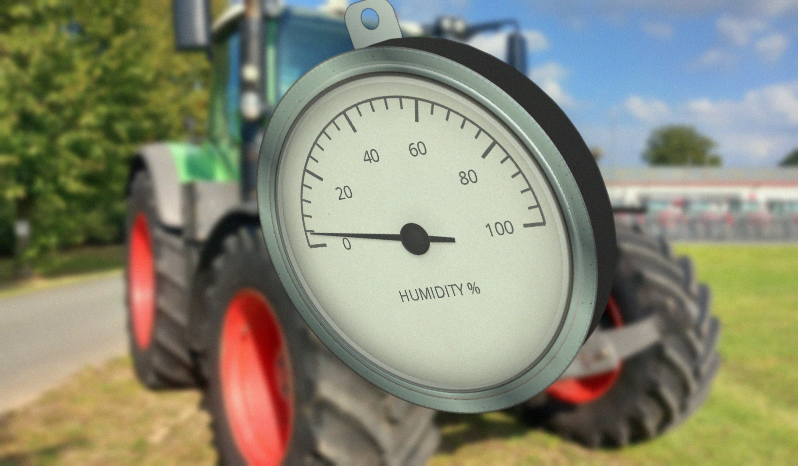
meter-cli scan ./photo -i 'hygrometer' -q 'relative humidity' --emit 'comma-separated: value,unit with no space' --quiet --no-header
4,%
